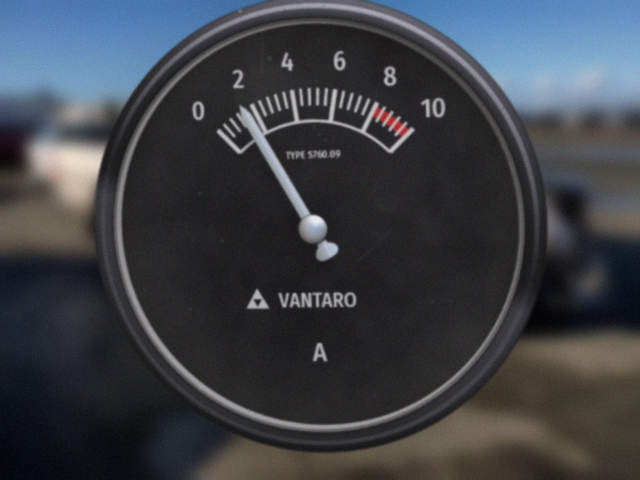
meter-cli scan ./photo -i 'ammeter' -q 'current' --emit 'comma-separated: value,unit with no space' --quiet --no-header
1.6,A
